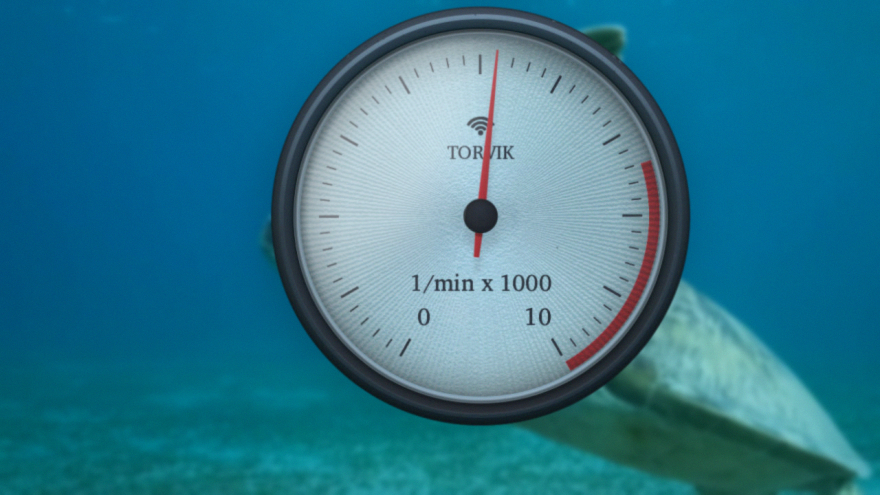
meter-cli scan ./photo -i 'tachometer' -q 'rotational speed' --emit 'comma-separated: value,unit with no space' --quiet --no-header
5200,rpm
